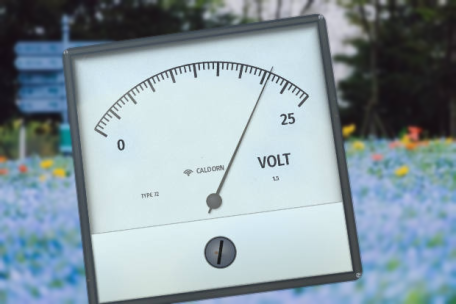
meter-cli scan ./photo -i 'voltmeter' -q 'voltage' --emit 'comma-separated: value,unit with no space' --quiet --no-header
20.5,V
